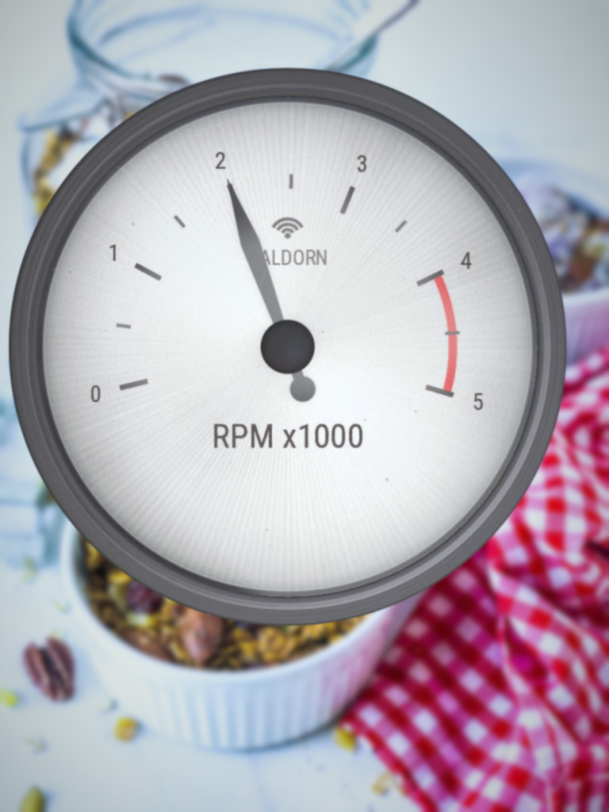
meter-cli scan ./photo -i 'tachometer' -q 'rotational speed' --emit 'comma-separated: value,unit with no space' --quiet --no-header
2000,rpm
